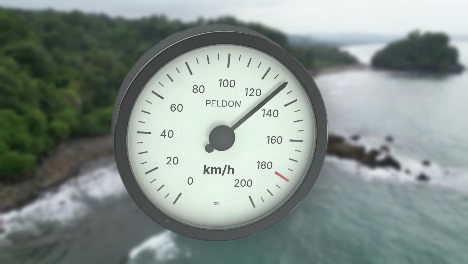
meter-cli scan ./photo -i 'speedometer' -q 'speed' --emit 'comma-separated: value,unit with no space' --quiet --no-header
130,km/h
